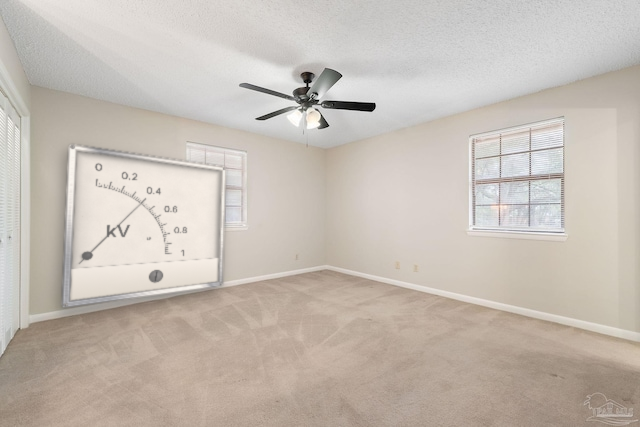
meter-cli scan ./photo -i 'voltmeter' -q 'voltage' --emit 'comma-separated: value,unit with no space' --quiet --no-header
0.4,kV
